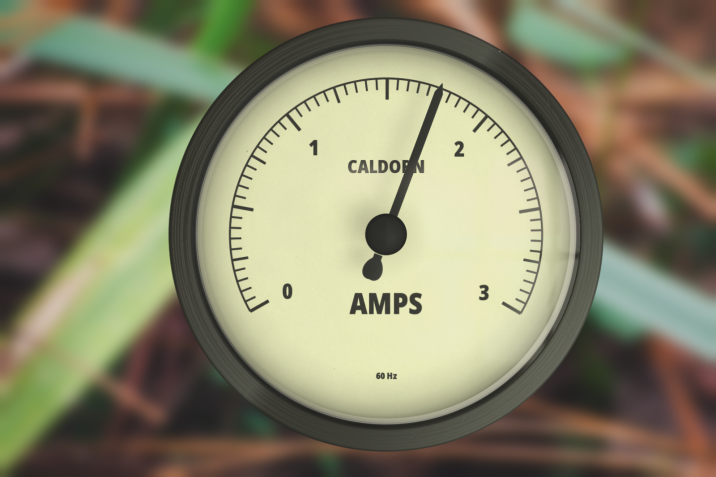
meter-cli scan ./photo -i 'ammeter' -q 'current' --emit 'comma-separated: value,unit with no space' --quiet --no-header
1.75,A
